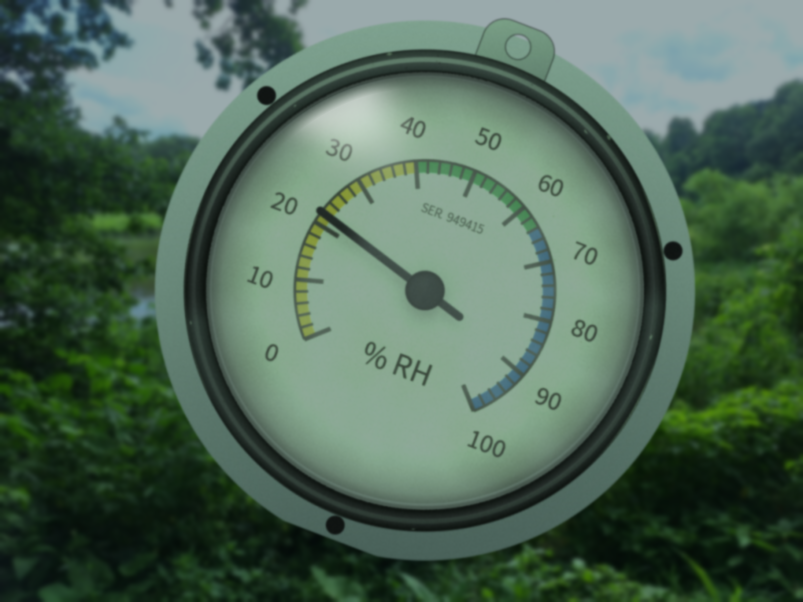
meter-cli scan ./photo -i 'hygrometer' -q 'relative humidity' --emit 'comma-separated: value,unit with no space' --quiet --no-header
22,%
